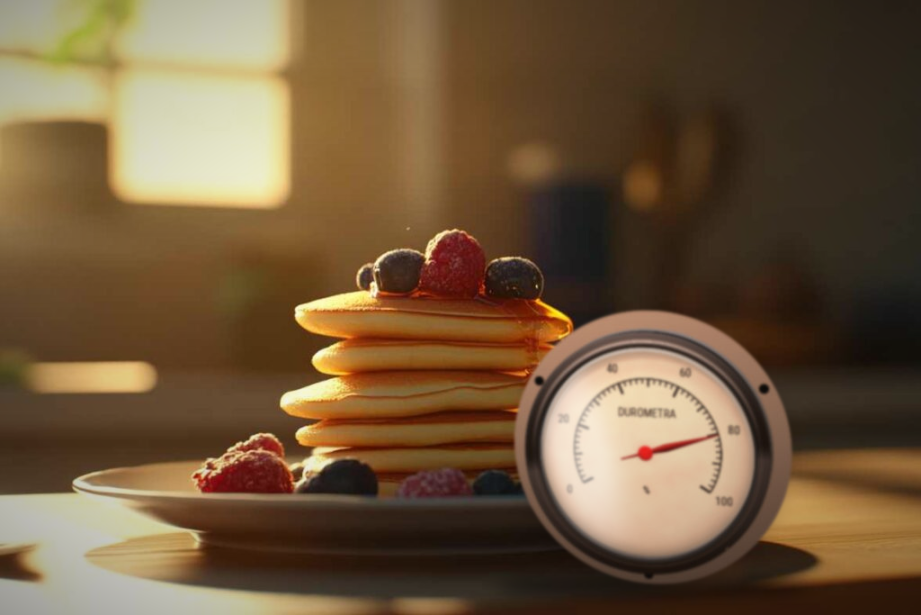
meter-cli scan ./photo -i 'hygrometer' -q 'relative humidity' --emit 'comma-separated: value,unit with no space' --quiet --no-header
80,%
